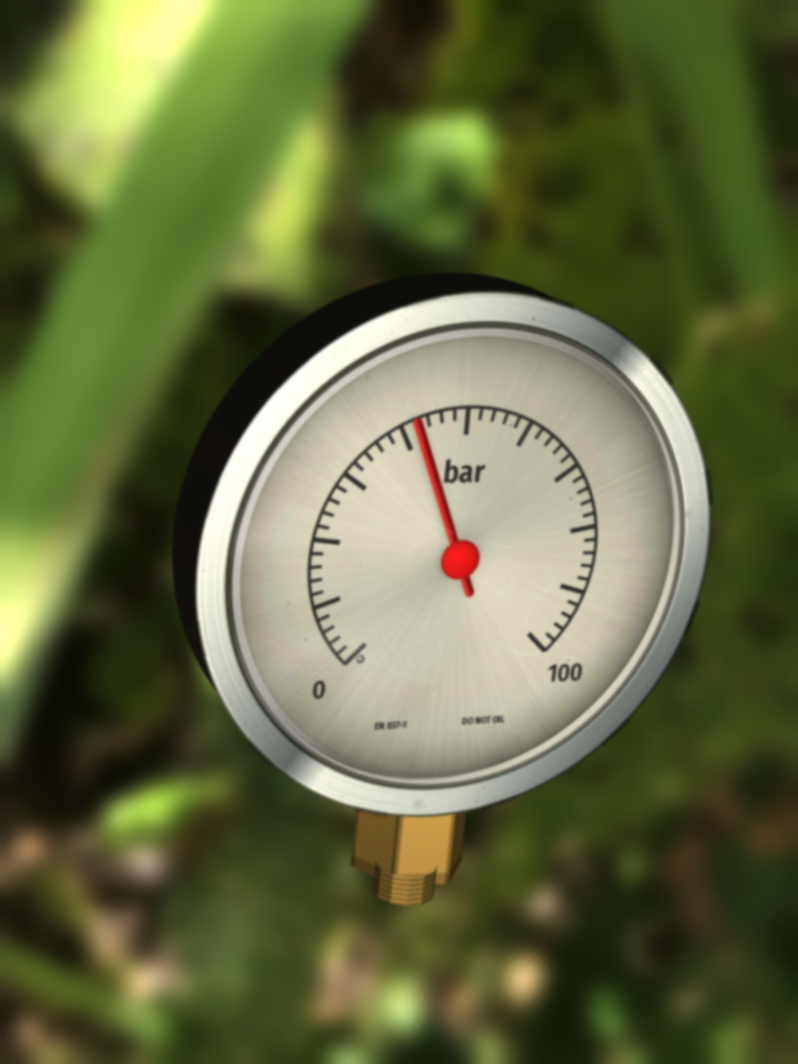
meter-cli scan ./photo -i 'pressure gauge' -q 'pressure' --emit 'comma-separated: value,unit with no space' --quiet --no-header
42,bar
